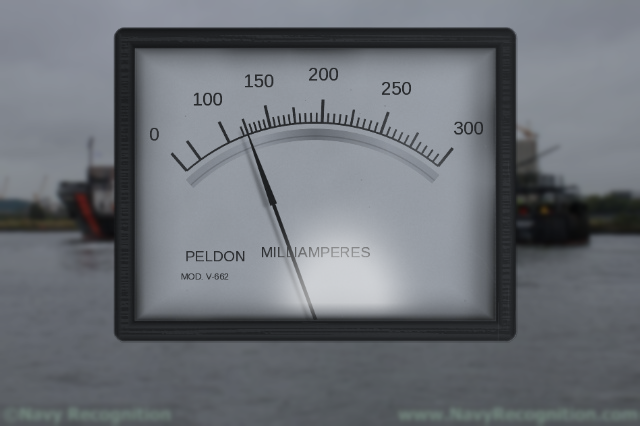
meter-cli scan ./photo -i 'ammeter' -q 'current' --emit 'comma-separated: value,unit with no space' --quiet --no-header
125,mA
